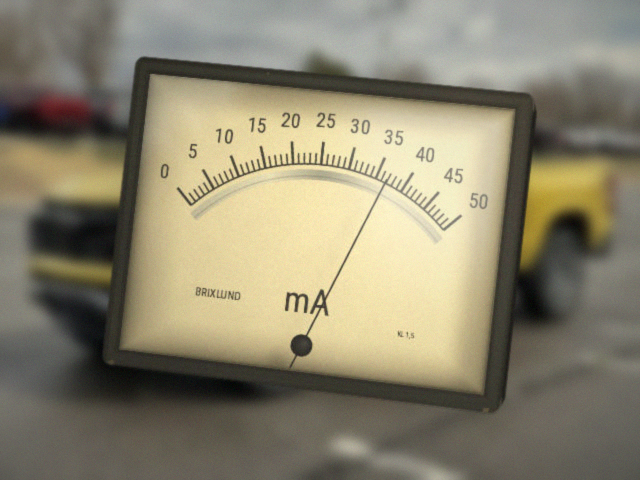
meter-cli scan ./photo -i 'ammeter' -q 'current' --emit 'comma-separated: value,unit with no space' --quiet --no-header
37,mA
